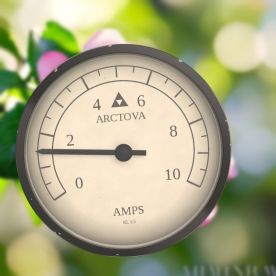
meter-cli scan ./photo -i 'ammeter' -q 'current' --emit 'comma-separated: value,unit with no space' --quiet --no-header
1.5,A
